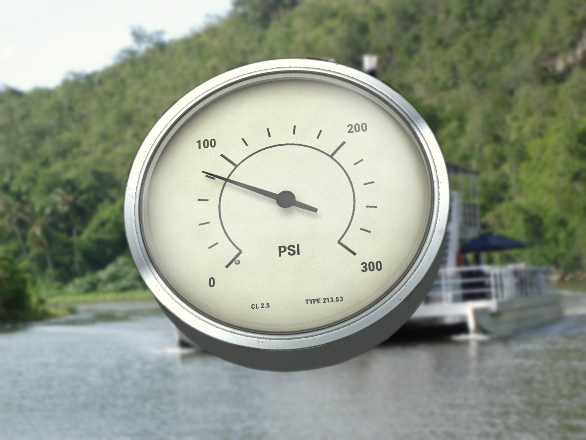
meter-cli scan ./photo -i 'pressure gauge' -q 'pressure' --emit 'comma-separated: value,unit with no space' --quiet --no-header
80,psi
